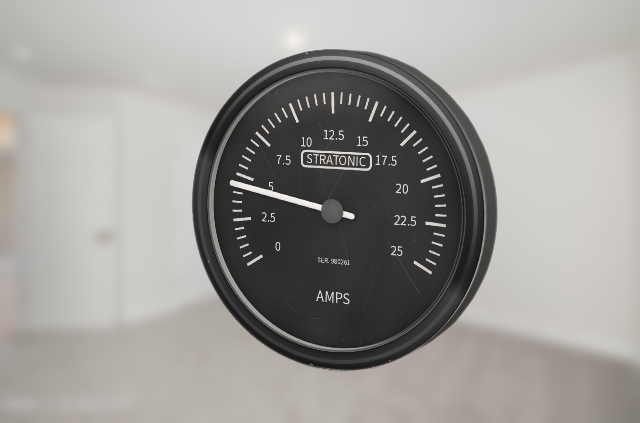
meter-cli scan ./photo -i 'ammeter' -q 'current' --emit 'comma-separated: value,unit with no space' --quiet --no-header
4.5,A
